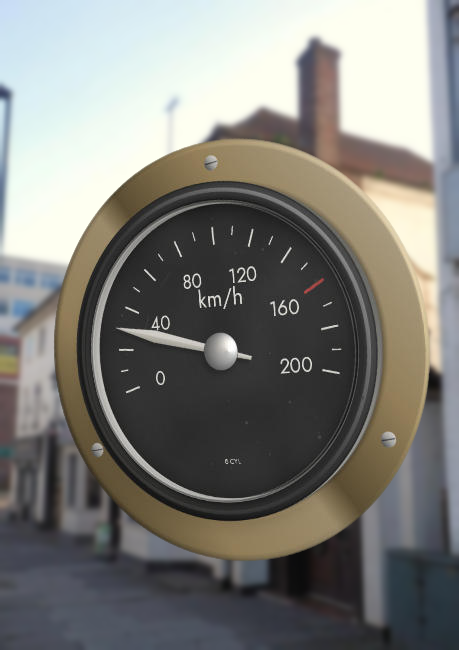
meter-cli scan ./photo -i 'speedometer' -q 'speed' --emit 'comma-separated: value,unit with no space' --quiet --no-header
30,km/h
